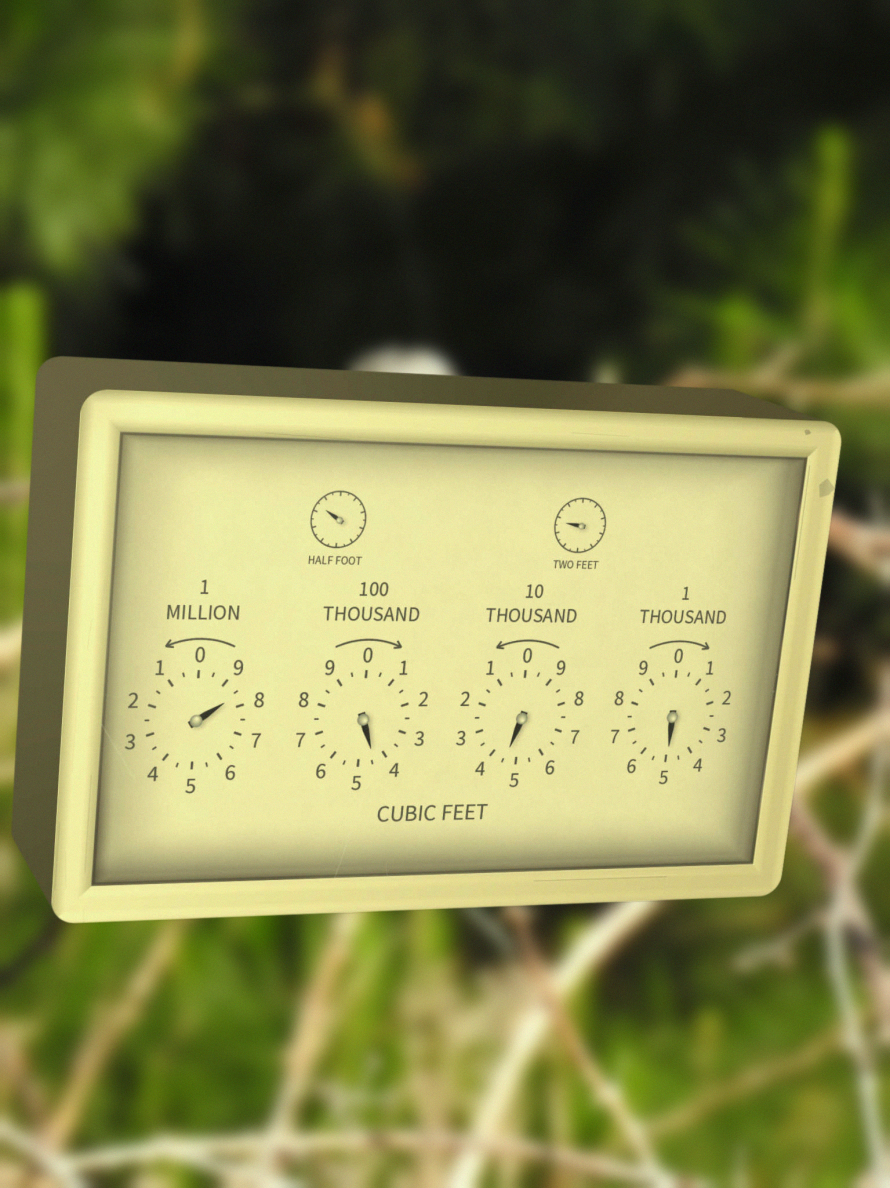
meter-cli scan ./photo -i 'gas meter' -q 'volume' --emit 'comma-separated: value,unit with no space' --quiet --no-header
844500,ft³
